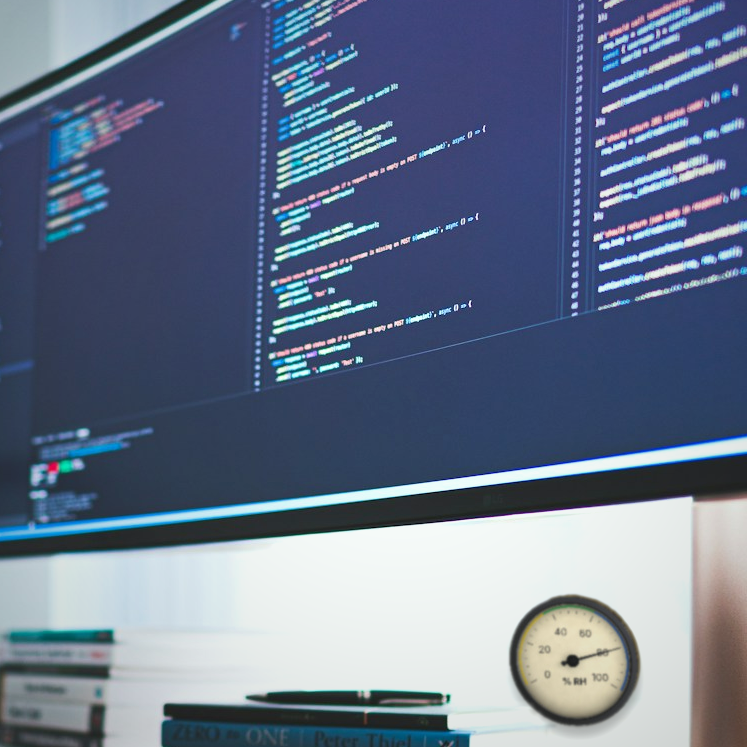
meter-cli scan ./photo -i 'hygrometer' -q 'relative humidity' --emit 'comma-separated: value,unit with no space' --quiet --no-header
80,%
